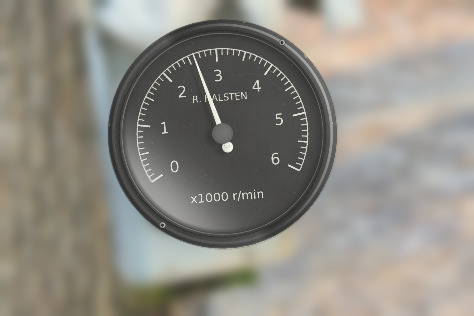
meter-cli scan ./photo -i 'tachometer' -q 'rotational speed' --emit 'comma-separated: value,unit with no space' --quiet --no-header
2600,rpm
